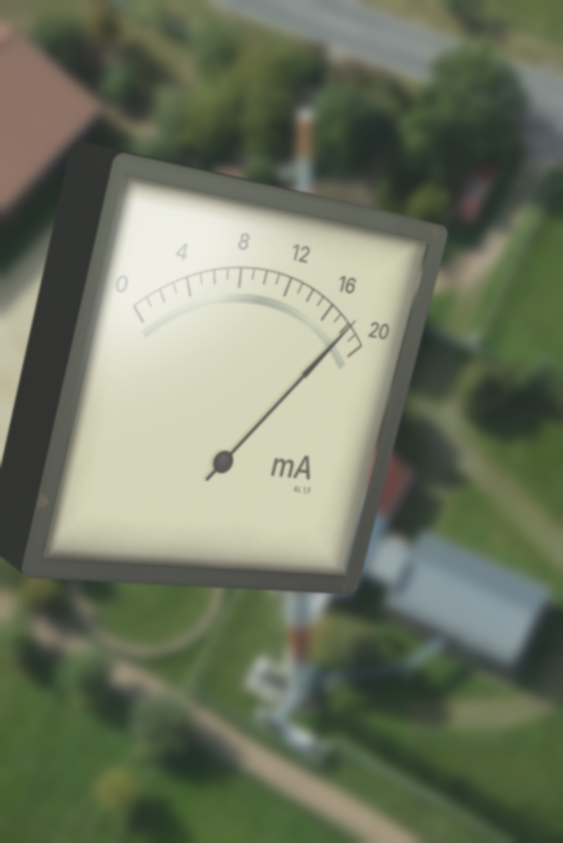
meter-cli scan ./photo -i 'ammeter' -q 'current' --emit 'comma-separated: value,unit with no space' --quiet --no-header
18,mA
